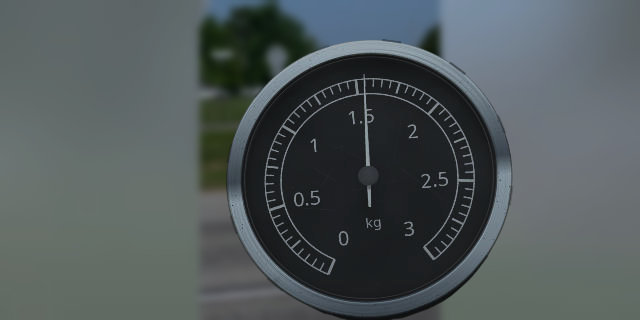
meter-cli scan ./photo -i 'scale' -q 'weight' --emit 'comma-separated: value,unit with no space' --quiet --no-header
1.55,kg
